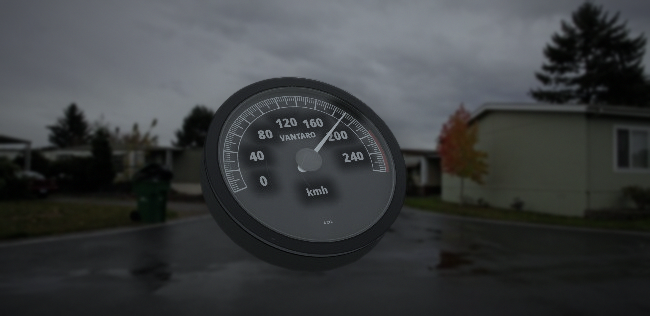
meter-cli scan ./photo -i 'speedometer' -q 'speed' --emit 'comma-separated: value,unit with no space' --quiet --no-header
190,km/h
